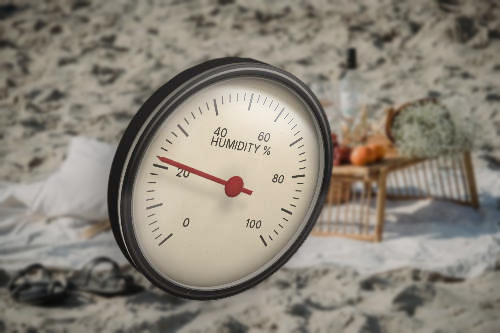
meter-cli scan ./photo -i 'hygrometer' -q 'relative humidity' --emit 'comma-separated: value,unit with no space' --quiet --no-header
22,%
